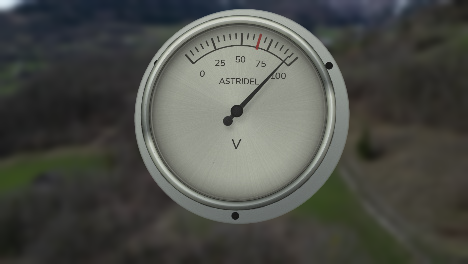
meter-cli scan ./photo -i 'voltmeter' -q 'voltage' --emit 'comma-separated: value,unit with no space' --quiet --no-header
95,V
